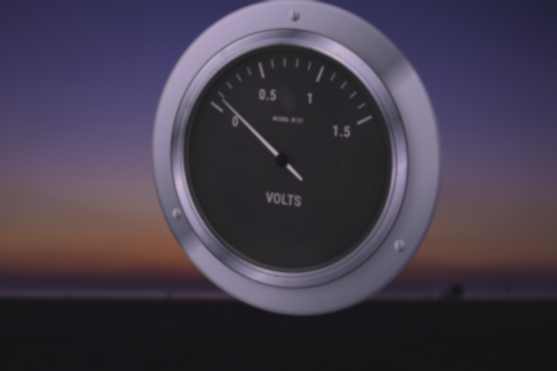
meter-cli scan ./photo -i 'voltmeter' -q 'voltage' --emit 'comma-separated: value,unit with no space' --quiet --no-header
0.1,V
